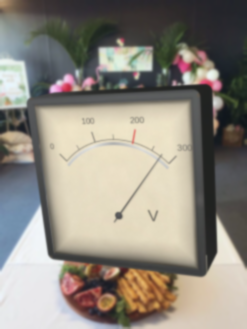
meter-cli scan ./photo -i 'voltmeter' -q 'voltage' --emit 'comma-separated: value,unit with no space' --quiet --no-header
275,V
